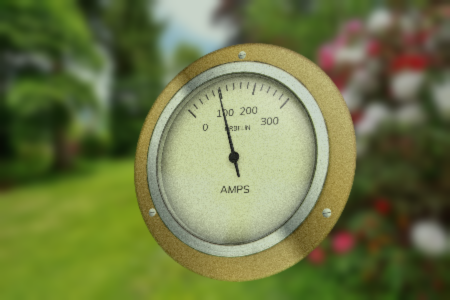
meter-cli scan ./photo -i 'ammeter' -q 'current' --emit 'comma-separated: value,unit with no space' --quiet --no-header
100,A
